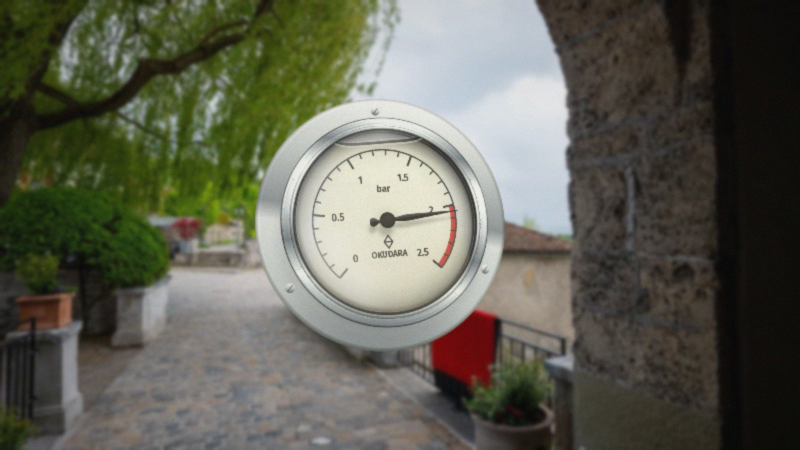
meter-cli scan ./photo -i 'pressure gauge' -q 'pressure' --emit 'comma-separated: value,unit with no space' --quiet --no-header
2.05,bar
